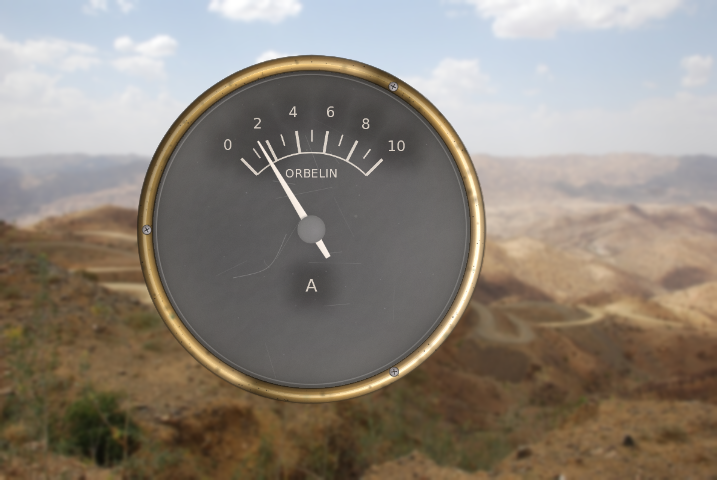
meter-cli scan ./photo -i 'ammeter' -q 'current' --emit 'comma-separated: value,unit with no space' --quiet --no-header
1.5,A
